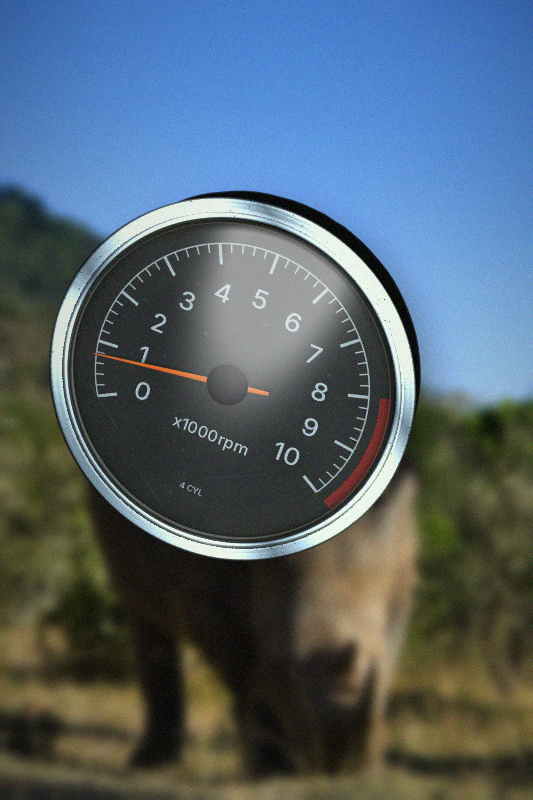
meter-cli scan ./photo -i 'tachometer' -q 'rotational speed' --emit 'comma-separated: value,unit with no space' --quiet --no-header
800,rpm
